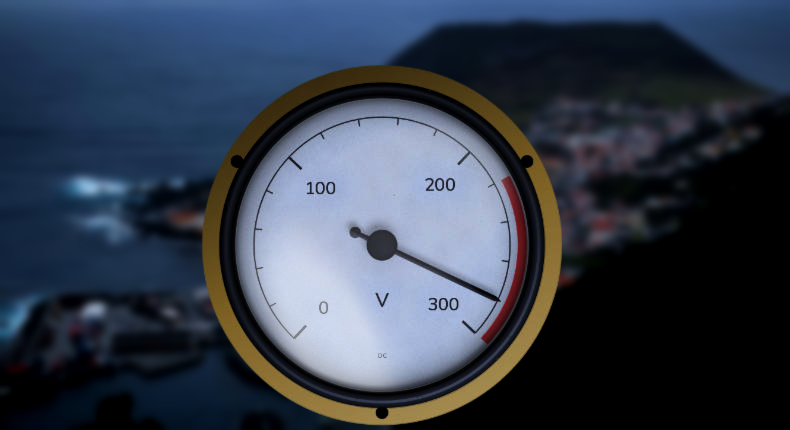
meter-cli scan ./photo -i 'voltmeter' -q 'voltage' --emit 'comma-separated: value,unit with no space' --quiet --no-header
280,V
